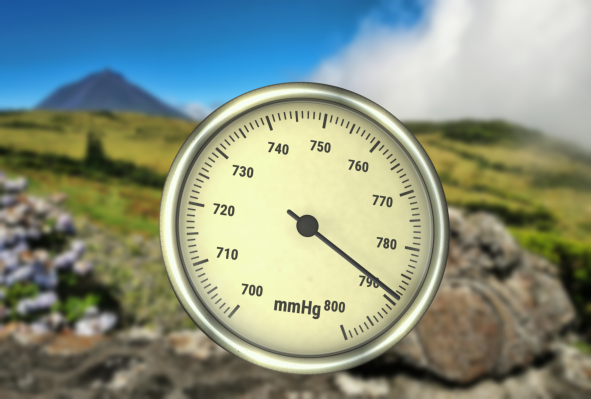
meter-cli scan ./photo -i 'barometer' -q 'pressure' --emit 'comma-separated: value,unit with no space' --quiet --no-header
789,mmHg
